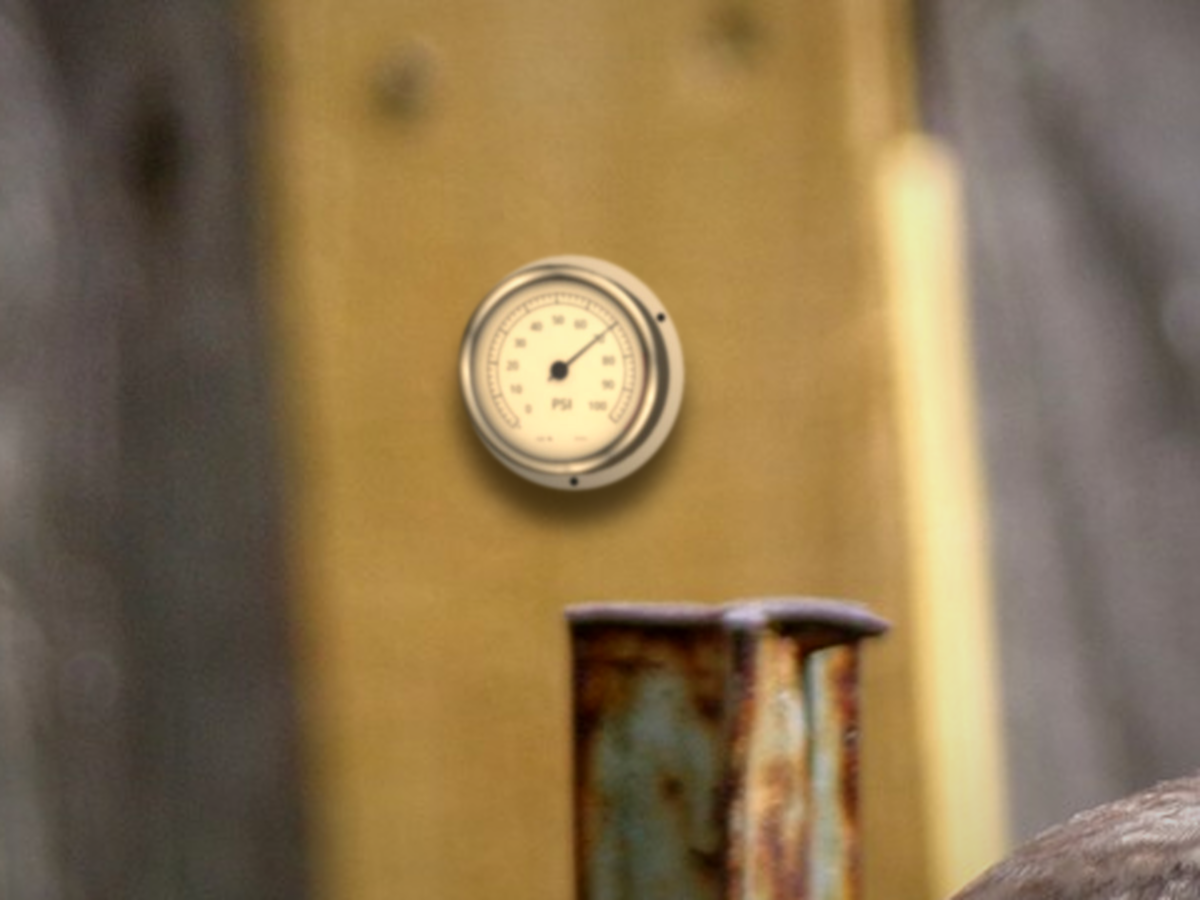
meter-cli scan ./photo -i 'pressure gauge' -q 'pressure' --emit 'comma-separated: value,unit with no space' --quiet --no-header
70,psi
